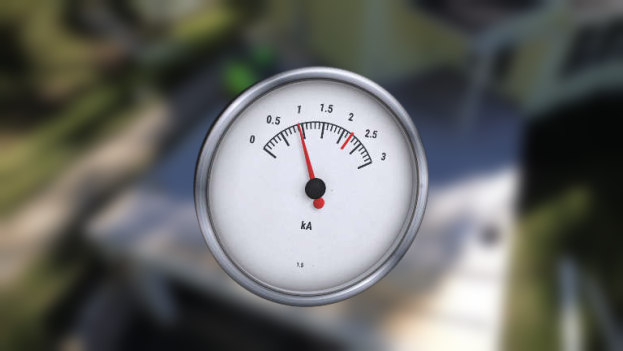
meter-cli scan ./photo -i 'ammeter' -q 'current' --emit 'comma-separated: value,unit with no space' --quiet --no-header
0.9,kA
